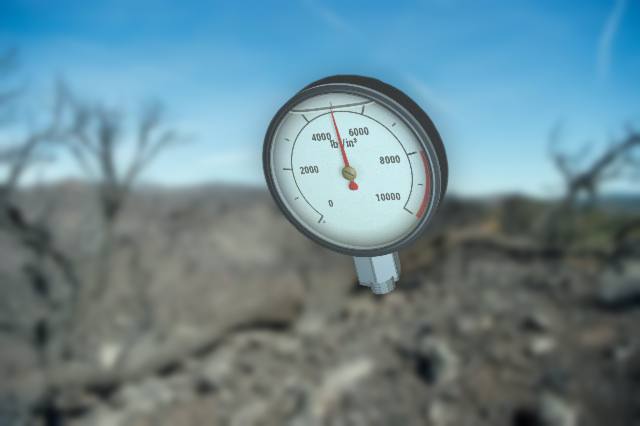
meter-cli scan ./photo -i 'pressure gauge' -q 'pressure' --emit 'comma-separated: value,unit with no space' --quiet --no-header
5000,psi
